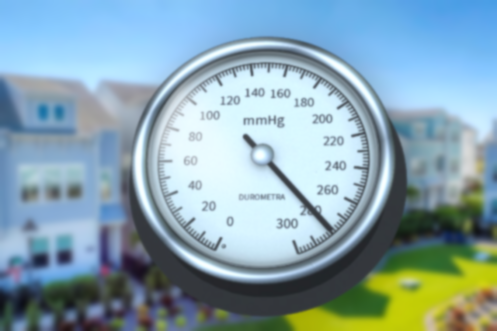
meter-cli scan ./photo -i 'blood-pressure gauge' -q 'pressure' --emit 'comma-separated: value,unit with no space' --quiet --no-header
280,mmHg
